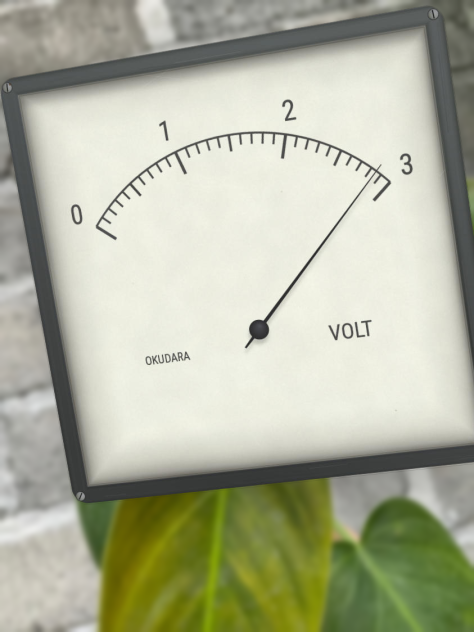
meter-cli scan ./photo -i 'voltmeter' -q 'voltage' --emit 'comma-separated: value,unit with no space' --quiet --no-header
2.85,V
